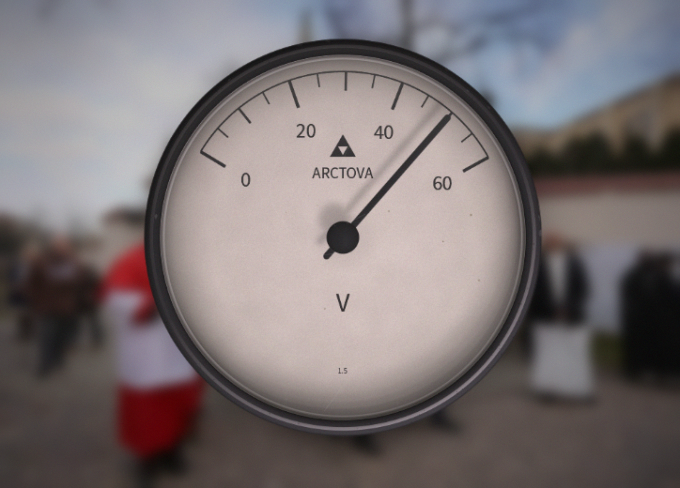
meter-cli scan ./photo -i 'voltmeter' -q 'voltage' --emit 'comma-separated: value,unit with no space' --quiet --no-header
50,V
